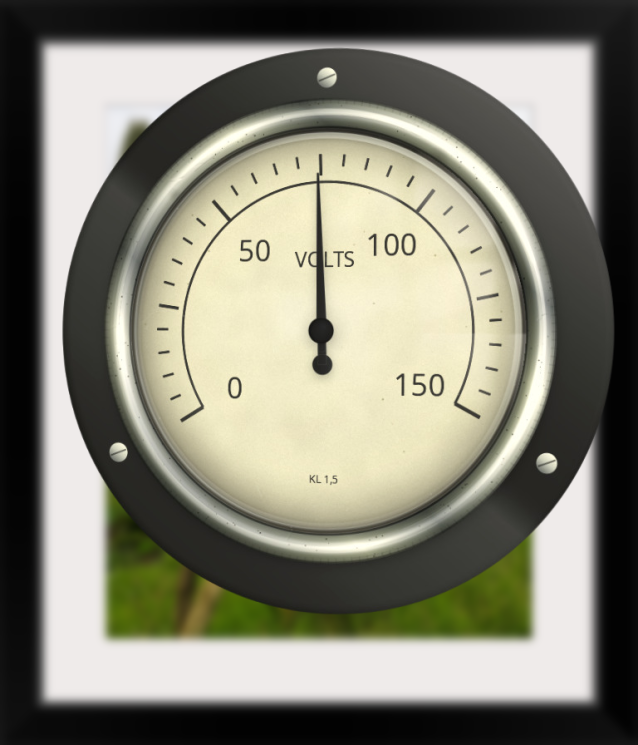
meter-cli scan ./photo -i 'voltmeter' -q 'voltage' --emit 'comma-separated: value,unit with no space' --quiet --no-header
75,V
